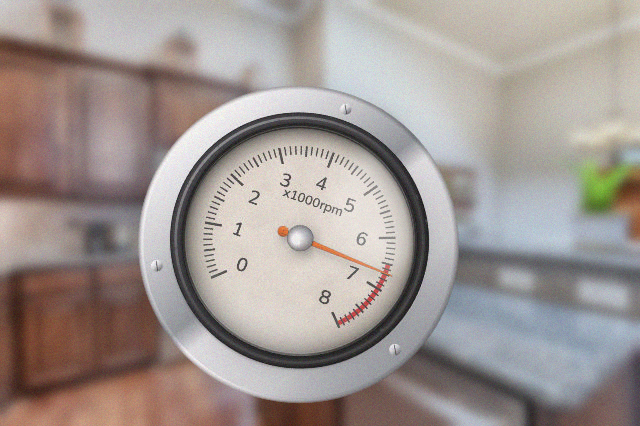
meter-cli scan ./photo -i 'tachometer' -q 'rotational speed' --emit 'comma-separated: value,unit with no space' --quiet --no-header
6700,rpm
